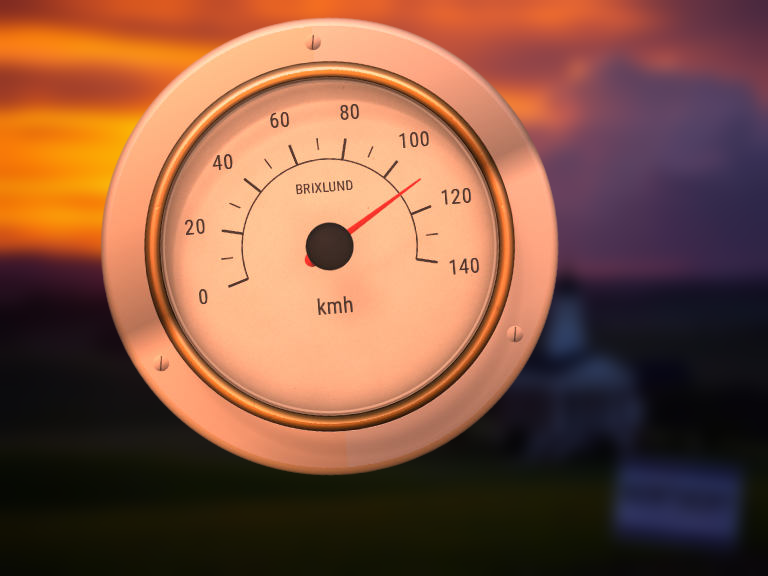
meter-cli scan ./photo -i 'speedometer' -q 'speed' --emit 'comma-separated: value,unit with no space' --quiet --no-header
110,km/h
